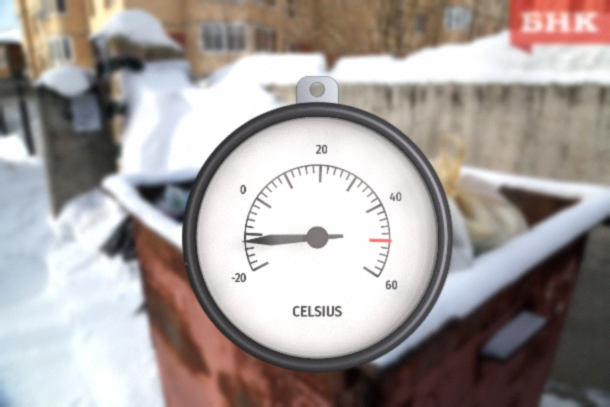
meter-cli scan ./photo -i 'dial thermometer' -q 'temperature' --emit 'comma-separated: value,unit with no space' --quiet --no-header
-12,°C
